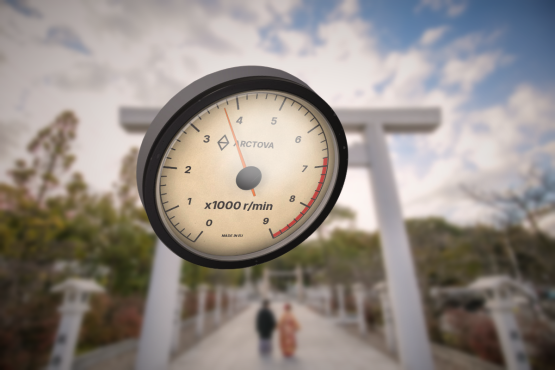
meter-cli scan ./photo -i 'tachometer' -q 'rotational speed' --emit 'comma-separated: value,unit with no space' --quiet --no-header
3700,rpm
